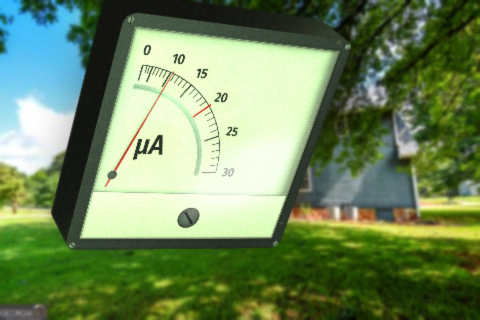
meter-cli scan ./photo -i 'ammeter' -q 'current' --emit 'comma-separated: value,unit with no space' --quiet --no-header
10,µA
